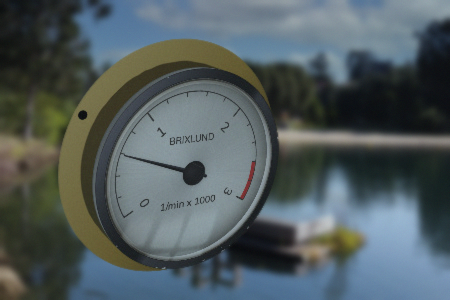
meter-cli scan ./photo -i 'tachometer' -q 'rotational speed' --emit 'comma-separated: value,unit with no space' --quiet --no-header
600,rpm
